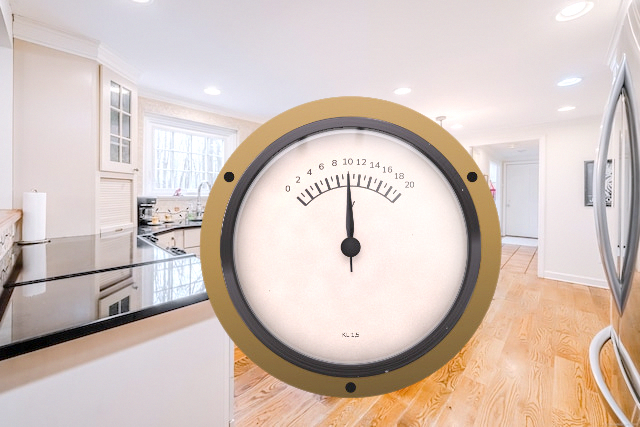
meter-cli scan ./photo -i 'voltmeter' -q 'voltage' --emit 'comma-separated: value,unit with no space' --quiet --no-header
10,V
